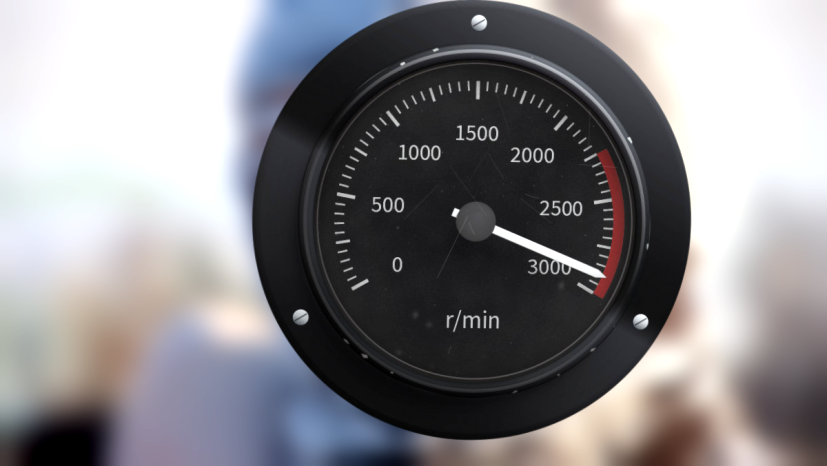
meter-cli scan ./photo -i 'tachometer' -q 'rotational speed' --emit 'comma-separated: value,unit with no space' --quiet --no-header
2900,rpm
